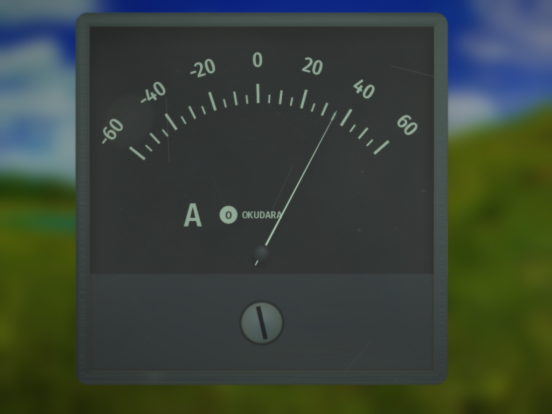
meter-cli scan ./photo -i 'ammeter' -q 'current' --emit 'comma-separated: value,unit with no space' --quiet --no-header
35,A
